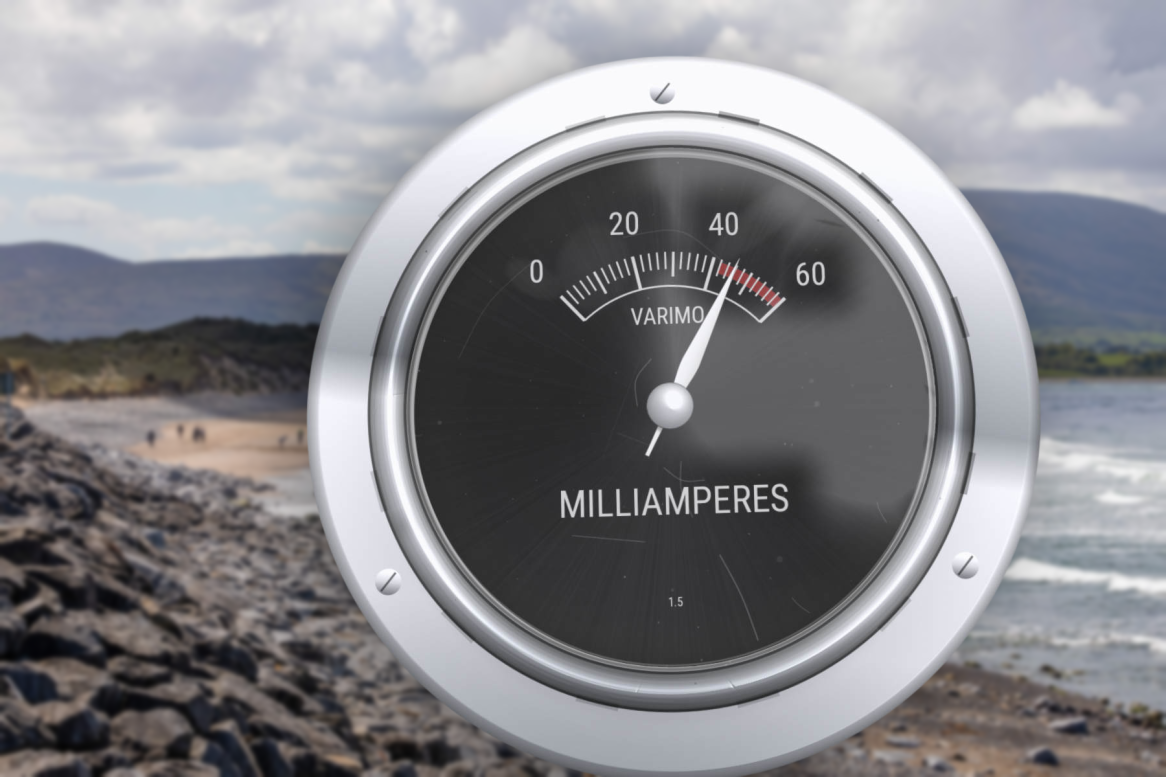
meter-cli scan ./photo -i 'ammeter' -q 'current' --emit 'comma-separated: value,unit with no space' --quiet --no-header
46,mA
